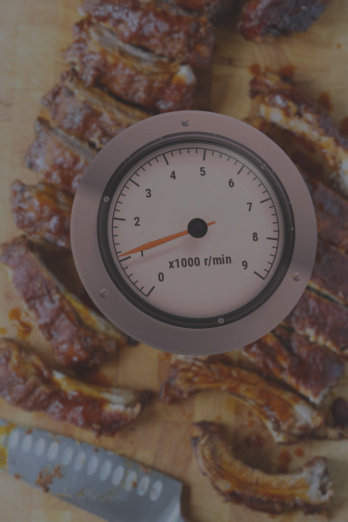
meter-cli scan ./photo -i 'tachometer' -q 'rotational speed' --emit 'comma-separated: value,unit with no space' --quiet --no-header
1100,rpm
